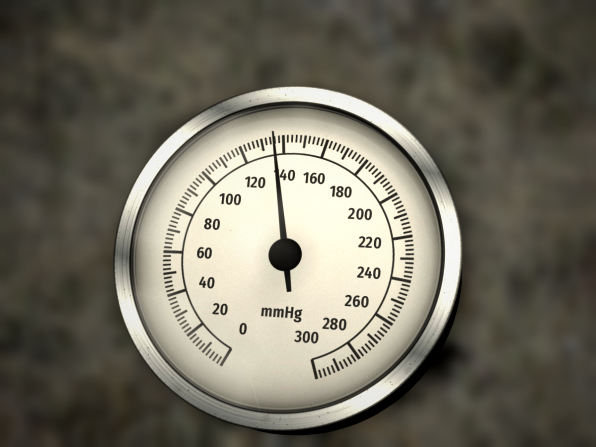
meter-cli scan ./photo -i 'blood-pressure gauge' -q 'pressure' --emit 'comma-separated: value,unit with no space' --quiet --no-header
136,mmHg
